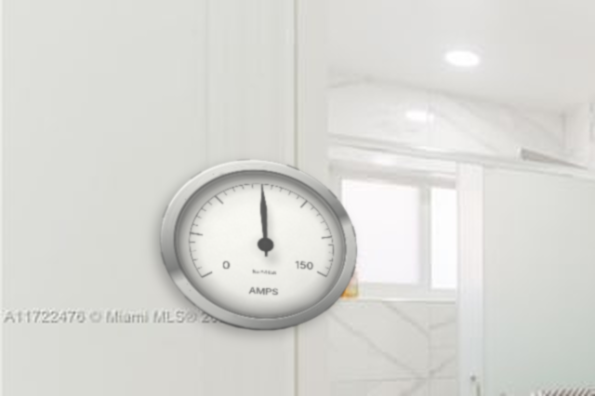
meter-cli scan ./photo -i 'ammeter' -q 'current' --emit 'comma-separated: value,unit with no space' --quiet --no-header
75,A
